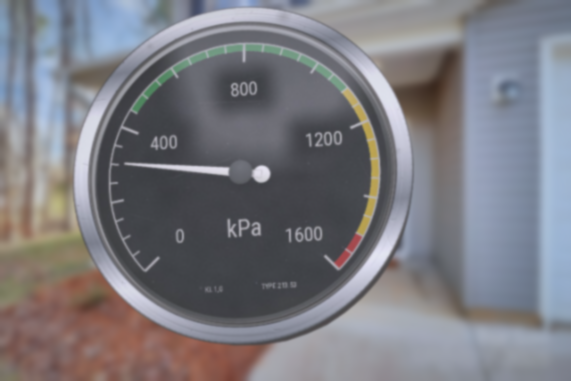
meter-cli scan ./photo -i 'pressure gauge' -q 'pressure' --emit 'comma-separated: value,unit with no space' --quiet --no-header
300,kPa
